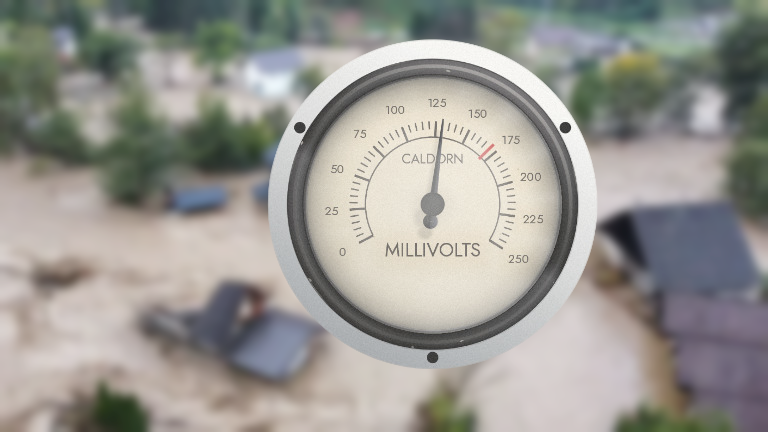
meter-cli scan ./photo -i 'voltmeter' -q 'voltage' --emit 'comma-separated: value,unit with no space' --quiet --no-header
130,mV
